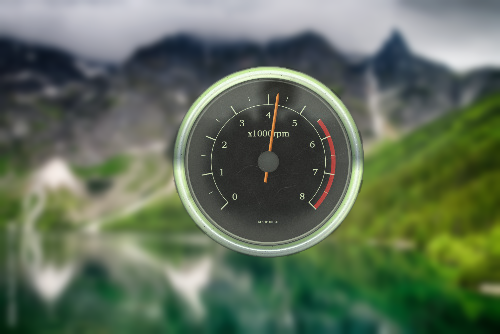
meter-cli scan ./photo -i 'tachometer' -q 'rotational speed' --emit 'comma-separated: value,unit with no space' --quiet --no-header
4250,rpm
